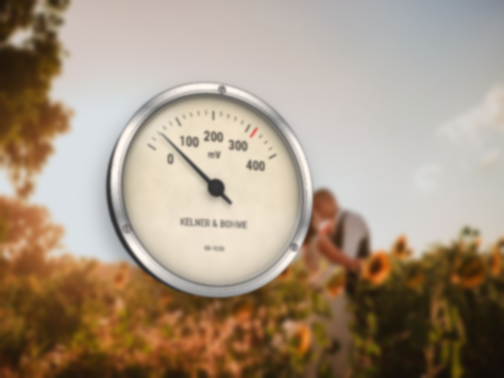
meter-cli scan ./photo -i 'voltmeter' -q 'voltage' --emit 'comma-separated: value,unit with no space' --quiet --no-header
40,mV
